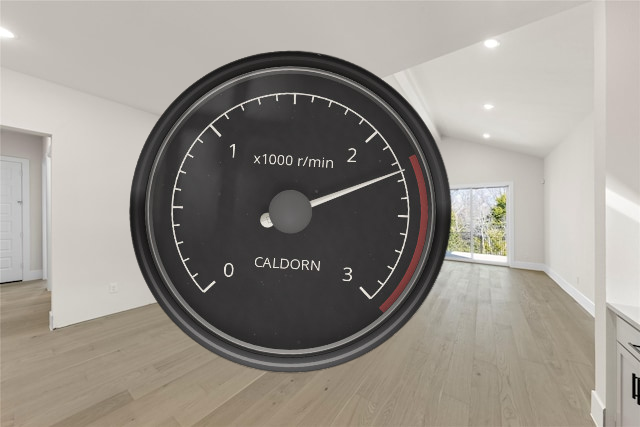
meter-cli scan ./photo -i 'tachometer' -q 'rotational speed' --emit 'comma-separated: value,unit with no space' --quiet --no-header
2250,rpm
